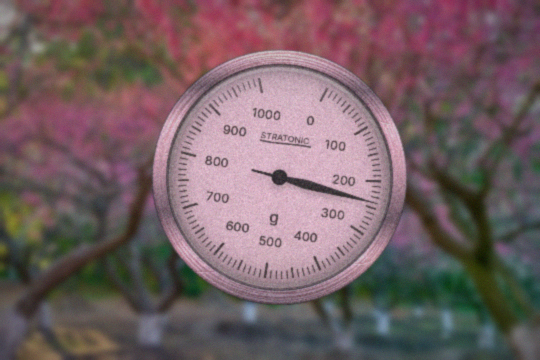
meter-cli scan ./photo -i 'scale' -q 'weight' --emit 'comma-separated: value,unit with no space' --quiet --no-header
240,g
